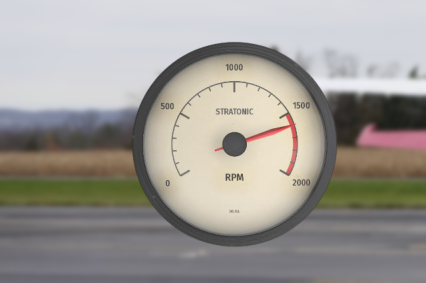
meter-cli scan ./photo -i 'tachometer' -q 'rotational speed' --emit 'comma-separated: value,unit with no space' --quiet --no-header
1600,rpm
